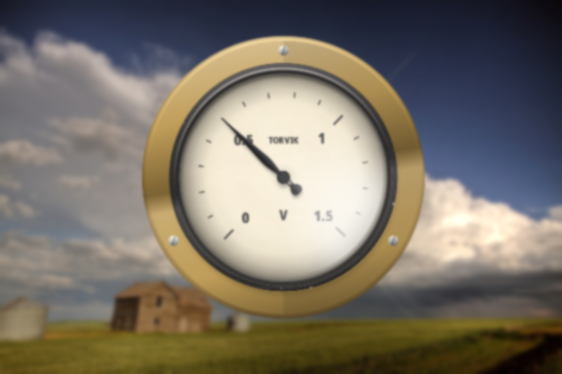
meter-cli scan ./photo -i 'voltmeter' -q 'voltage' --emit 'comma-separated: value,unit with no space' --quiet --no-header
0.5,V
